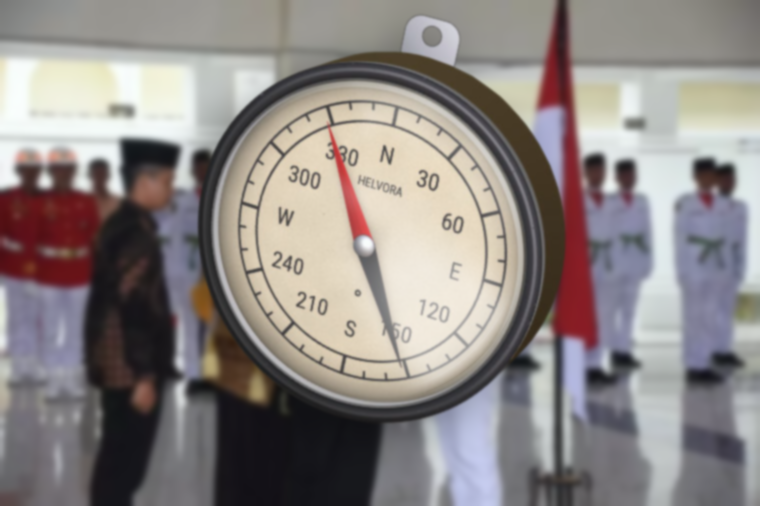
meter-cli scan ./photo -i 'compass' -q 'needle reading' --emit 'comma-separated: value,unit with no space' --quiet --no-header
330,°
